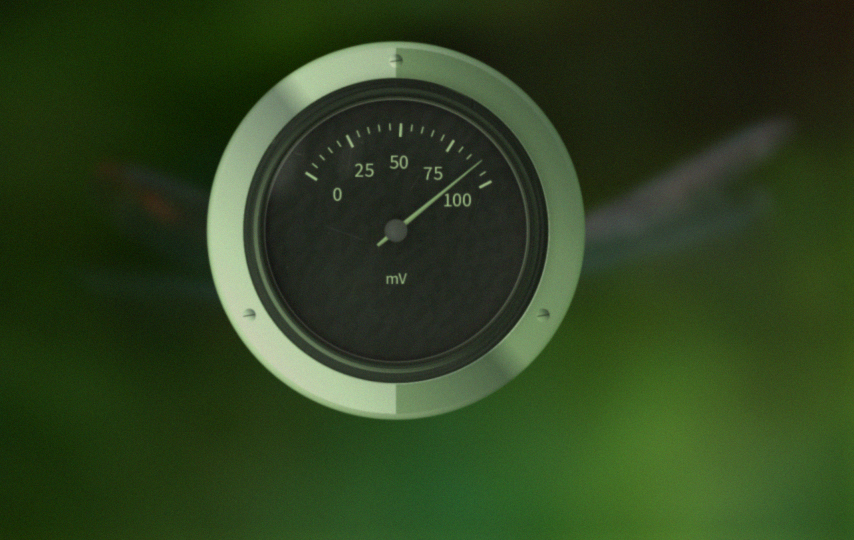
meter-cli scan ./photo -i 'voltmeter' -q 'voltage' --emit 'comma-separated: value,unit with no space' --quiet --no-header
90,mV
